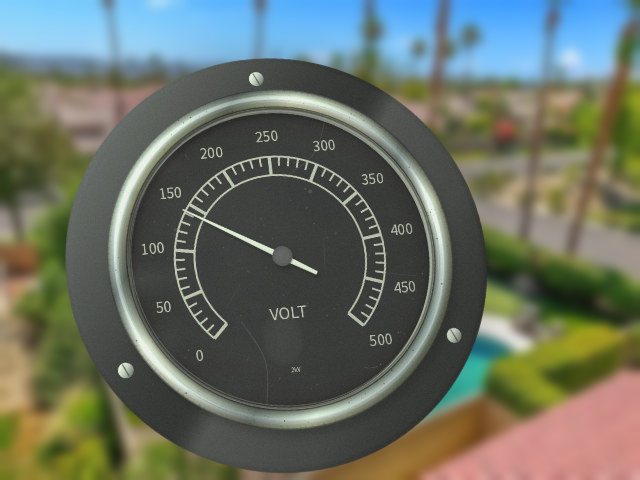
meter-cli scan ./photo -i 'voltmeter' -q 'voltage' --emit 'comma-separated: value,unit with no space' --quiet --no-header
140,V
